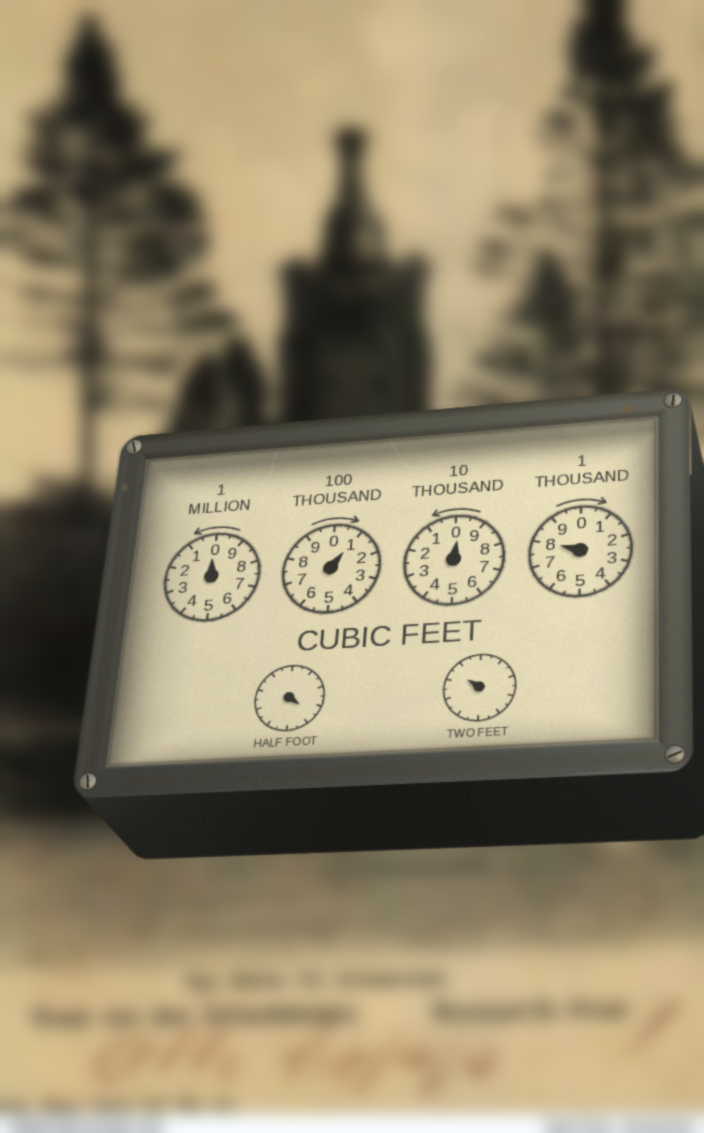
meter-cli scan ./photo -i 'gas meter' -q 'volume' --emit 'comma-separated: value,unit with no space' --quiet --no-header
9800,ft³
